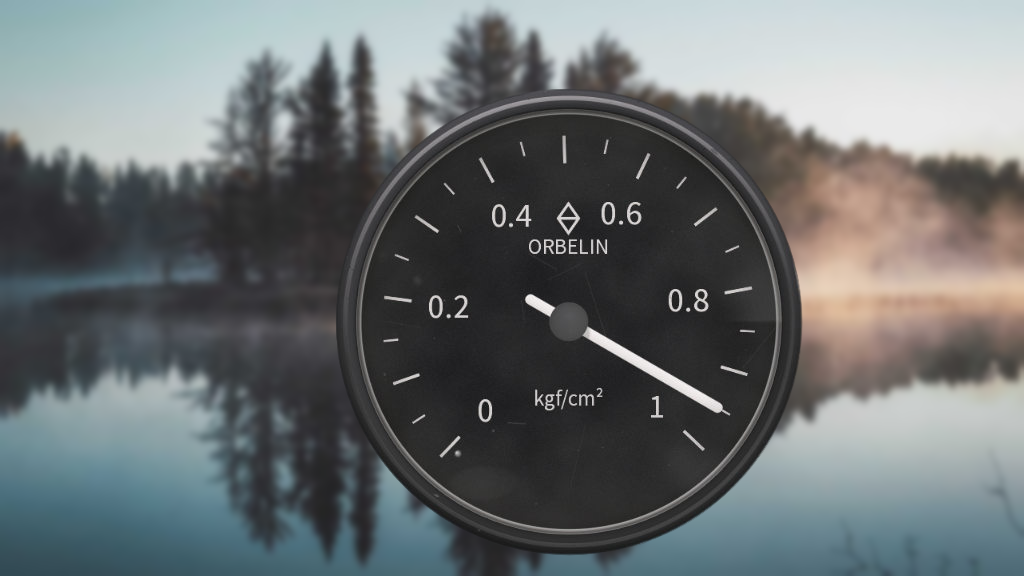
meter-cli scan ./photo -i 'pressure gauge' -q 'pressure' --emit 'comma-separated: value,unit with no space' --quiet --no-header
0.95,kg/cm²
